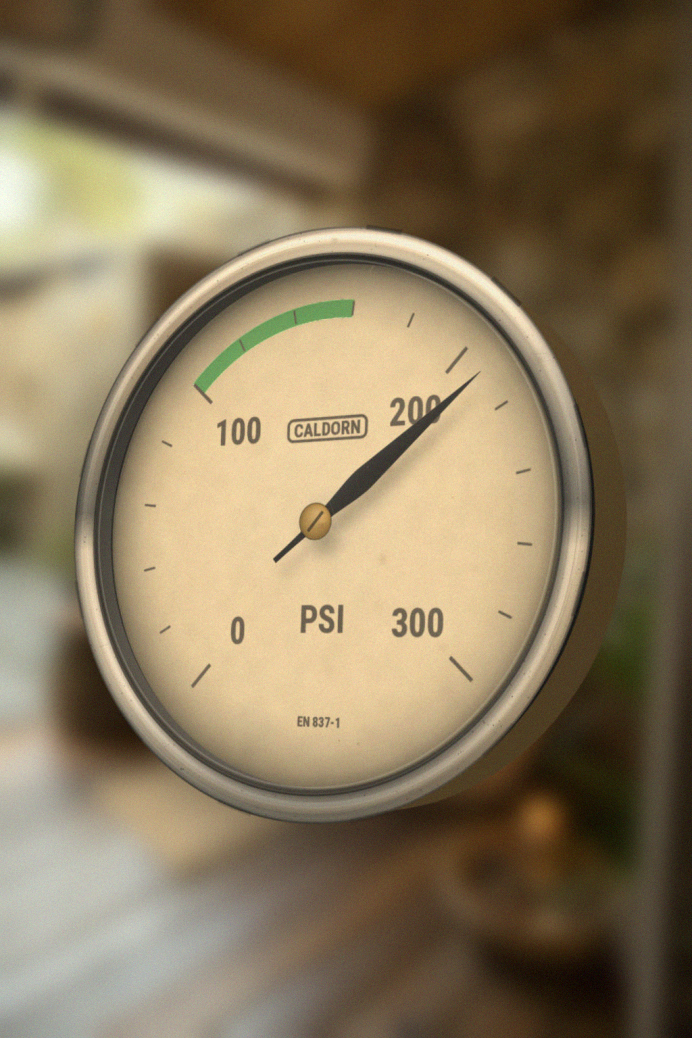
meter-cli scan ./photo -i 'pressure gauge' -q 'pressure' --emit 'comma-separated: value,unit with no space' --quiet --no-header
210,psi
